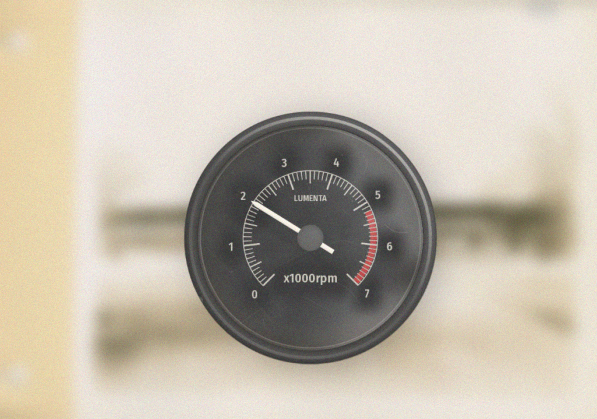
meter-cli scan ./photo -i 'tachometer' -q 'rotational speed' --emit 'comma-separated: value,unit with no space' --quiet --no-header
2000,rpm
